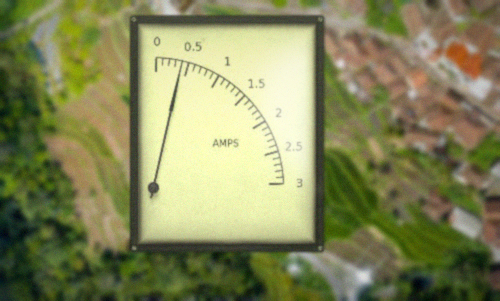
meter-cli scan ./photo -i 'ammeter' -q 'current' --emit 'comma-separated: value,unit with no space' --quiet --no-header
0.4,A
